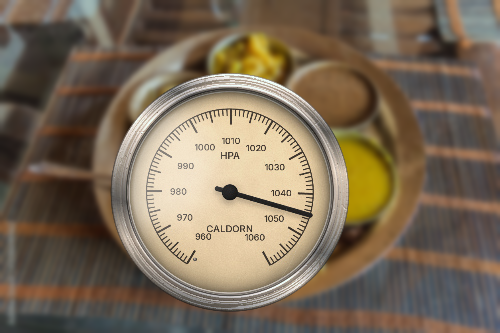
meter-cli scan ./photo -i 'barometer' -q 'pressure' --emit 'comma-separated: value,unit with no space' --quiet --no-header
1045,hPa
